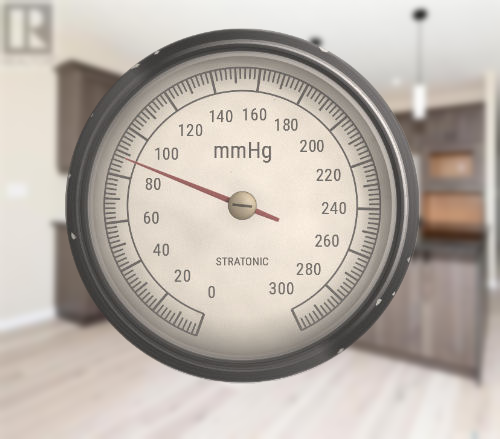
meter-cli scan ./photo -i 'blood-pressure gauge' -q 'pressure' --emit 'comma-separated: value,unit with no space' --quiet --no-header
88,mmHg
